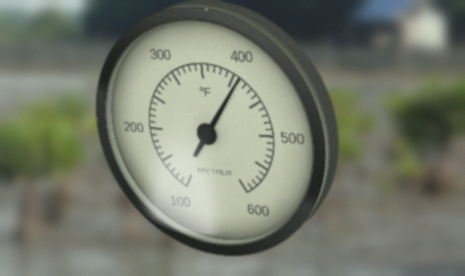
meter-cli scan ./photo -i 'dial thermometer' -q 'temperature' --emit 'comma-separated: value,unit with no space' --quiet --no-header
410,°F
